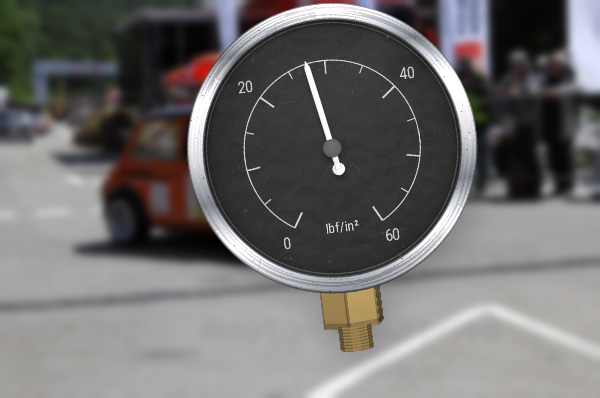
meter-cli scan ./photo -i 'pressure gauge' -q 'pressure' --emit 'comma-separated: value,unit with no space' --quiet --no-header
27.5,psi
